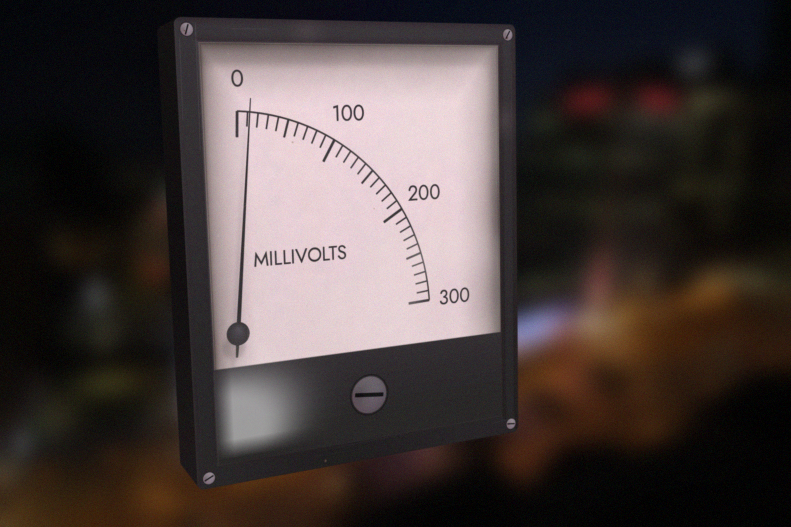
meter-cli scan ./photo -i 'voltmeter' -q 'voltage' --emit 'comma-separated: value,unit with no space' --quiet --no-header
10,mV
